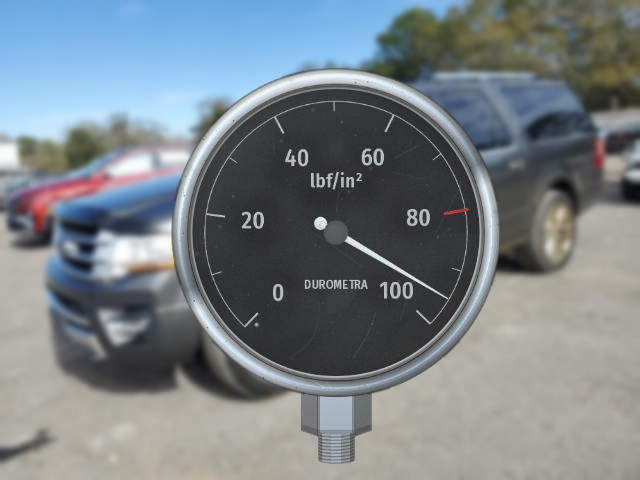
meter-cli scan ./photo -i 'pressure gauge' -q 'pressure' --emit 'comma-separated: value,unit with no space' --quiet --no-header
95,psi
